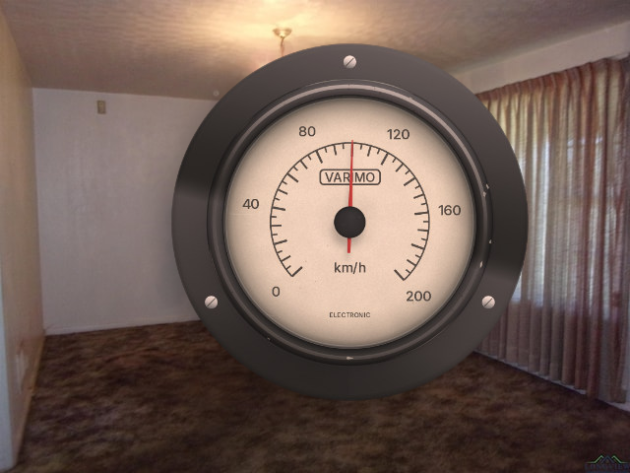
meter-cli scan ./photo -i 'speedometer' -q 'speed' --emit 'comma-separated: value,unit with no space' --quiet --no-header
100,km/h
